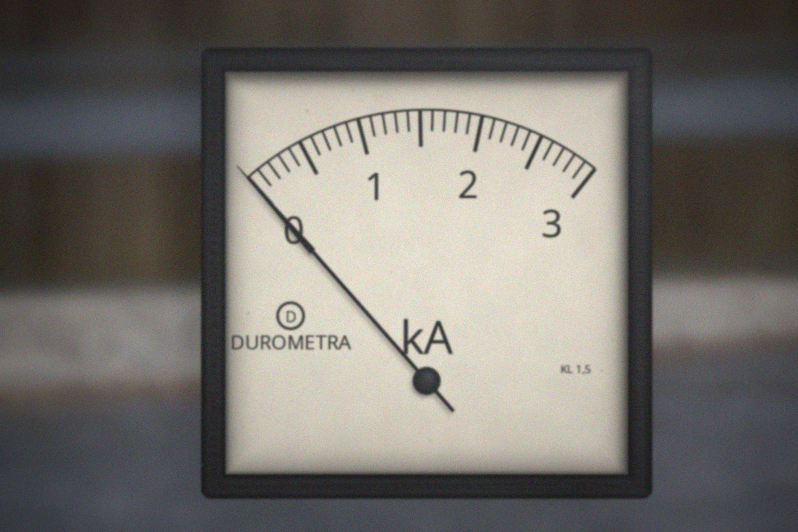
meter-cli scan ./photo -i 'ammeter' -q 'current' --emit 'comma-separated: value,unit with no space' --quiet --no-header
0,kA
